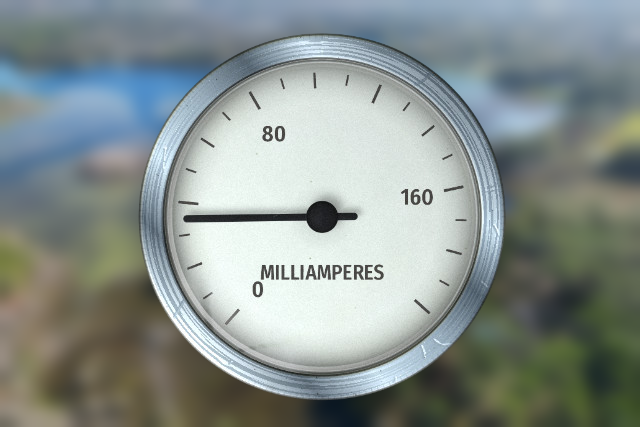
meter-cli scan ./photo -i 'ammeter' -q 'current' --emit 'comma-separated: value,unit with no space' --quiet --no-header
35,mA
